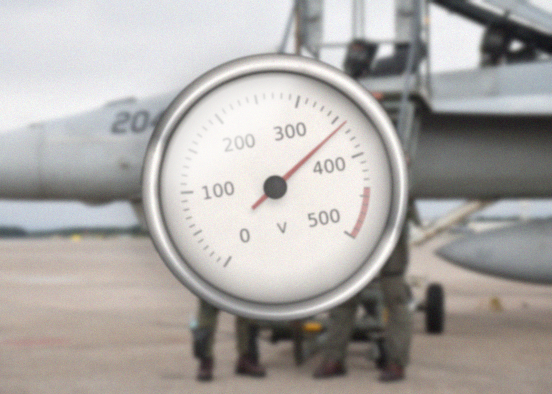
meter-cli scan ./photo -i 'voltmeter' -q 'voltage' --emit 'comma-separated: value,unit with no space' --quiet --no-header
360,V
